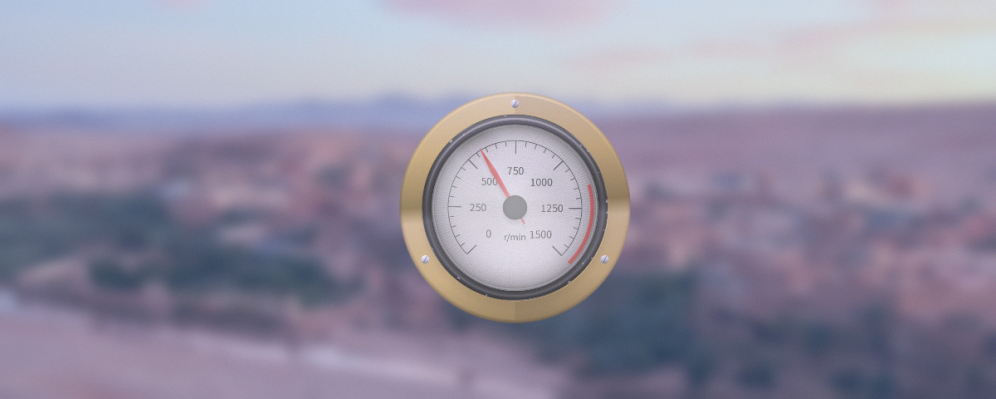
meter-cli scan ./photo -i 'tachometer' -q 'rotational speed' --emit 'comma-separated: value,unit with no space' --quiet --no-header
575,rpm
